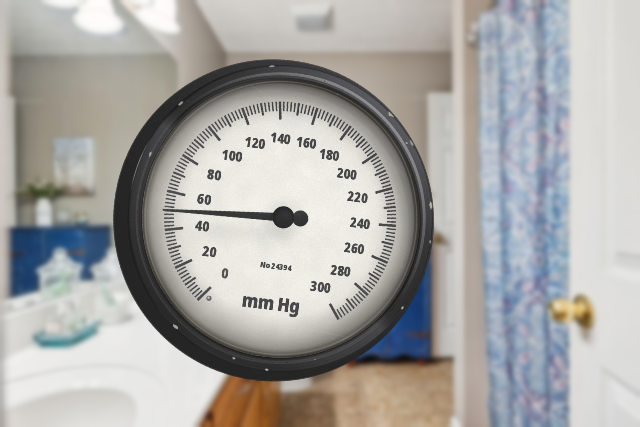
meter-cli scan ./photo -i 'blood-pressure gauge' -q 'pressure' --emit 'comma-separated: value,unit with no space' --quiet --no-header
50,mmHg
